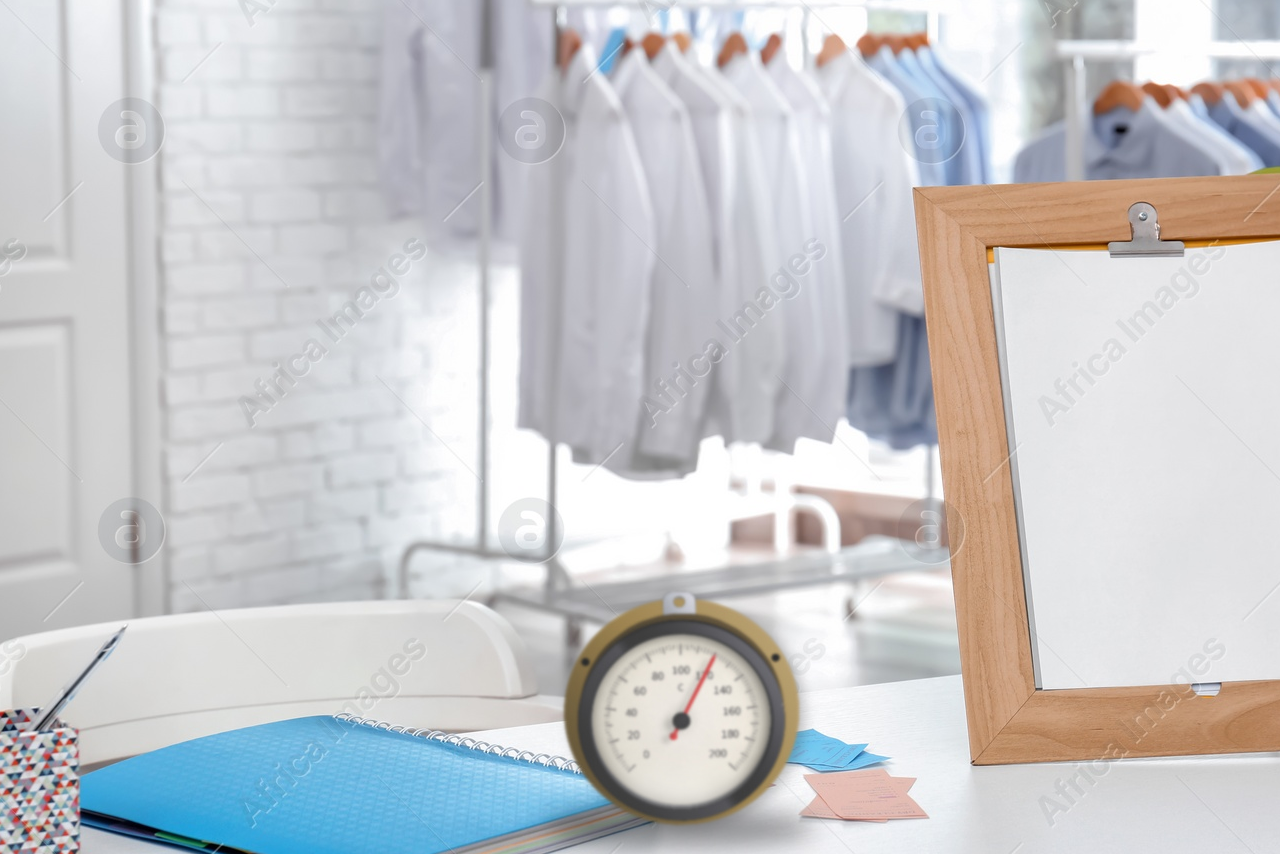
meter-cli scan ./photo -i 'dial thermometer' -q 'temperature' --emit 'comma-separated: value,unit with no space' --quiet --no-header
120,°C
